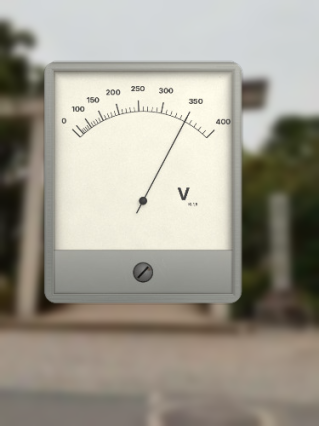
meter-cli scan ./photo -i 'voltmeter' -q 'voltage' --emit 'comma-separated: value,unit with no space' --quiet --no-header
350,V
